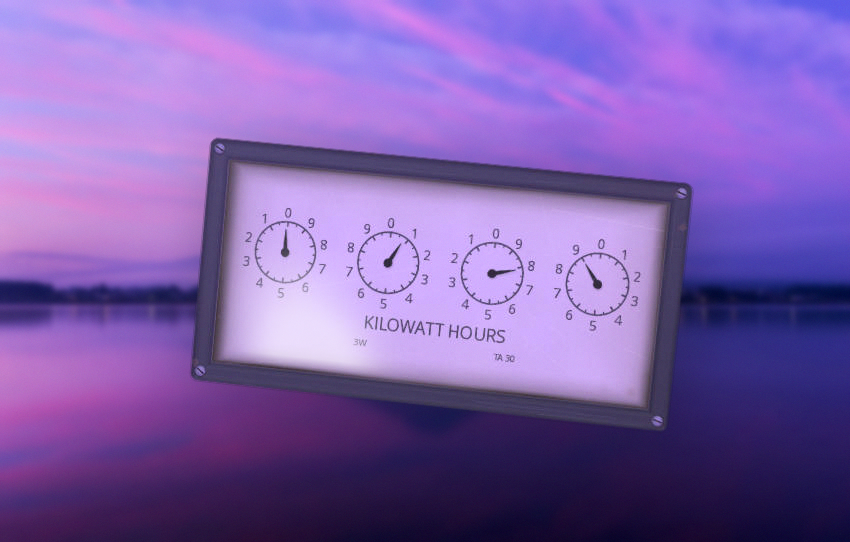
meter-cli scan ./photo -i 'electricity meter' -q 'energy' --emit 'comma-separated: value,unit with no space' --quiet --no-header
79,kWh
